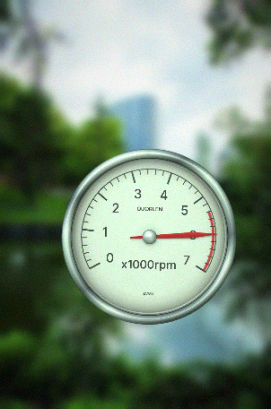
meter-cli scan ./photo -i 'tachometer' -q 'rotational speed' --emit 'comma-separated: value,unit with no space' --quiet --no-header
6000,rpm
